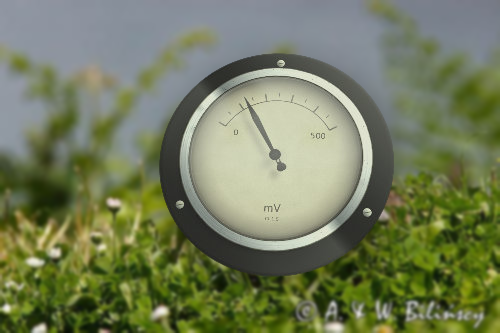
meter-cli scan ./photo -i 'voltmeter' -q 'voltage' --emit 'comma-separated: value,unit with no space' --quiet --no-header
125,mV
